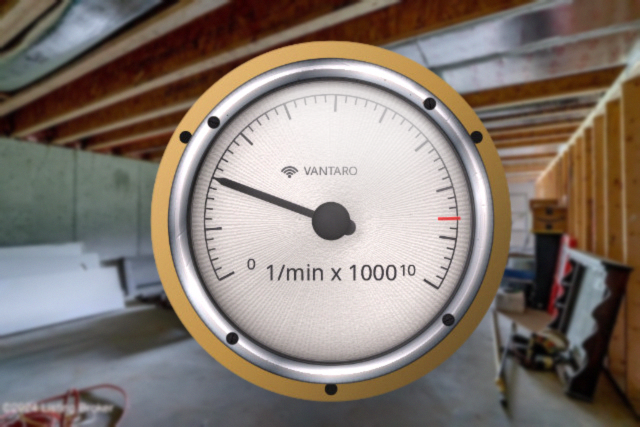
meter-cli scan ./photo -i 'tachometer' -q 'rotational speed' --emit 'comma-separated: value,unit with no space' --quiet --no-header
2000,rpm
